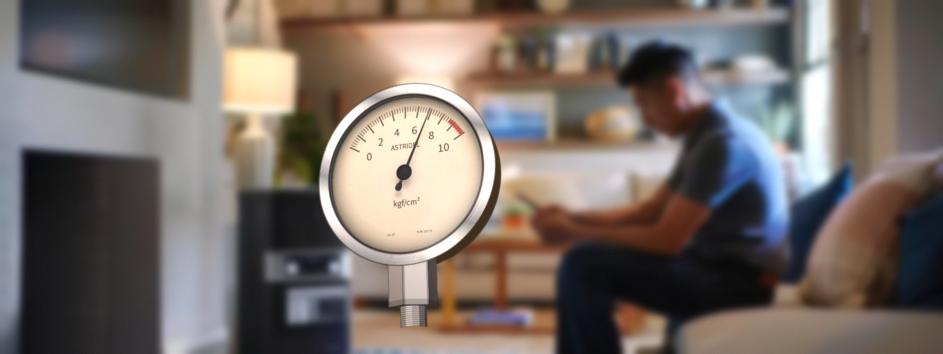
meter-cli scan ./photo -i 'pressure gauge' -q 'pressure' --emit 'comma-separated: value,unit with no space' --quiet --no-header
7,kg/cm²
